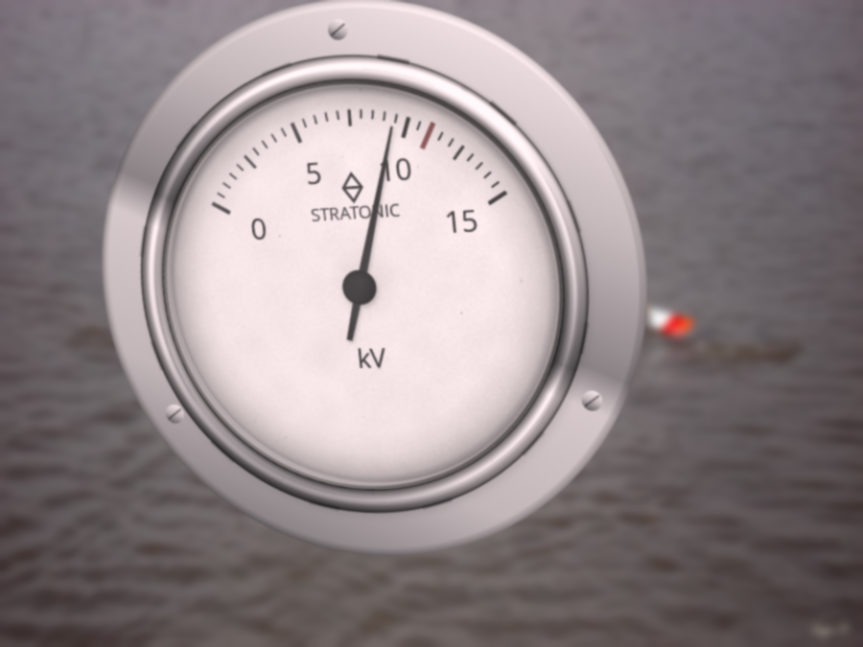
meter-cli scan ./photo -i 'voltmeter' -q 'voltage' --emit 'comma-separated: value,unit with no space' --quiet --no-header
9.5,kV
